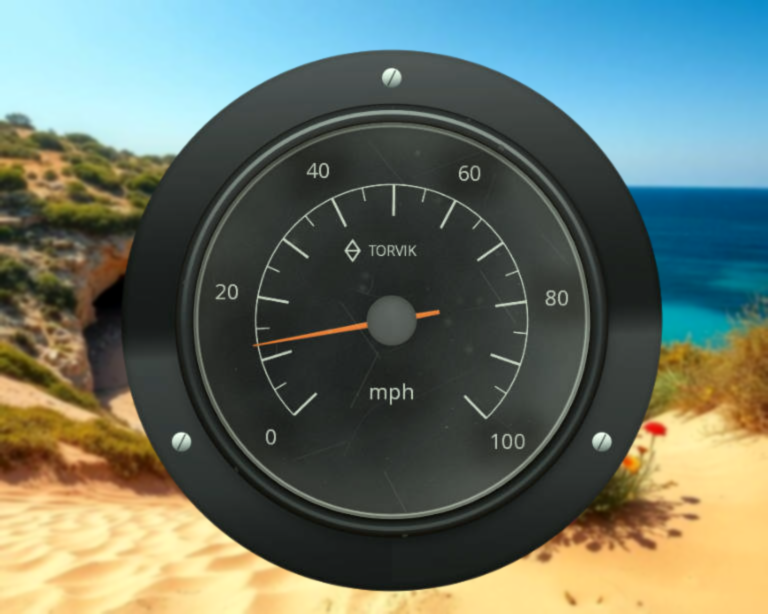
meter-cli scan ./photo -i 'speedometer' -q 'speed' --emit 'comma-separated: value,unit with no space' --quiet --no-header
12.5,mph
